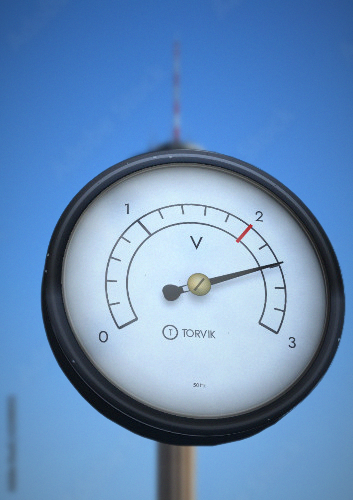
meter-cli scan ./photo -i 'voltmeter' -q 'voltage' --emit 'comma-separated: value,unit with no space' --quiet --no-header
2.4,V
